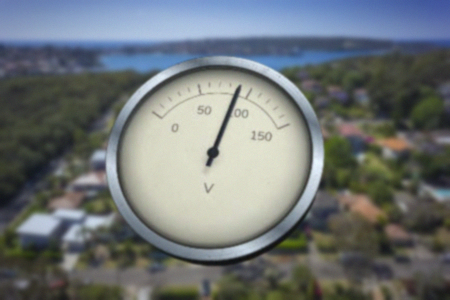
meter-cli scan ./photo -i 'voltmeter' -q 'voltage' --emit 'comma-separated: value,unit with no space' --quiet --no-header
90,V
